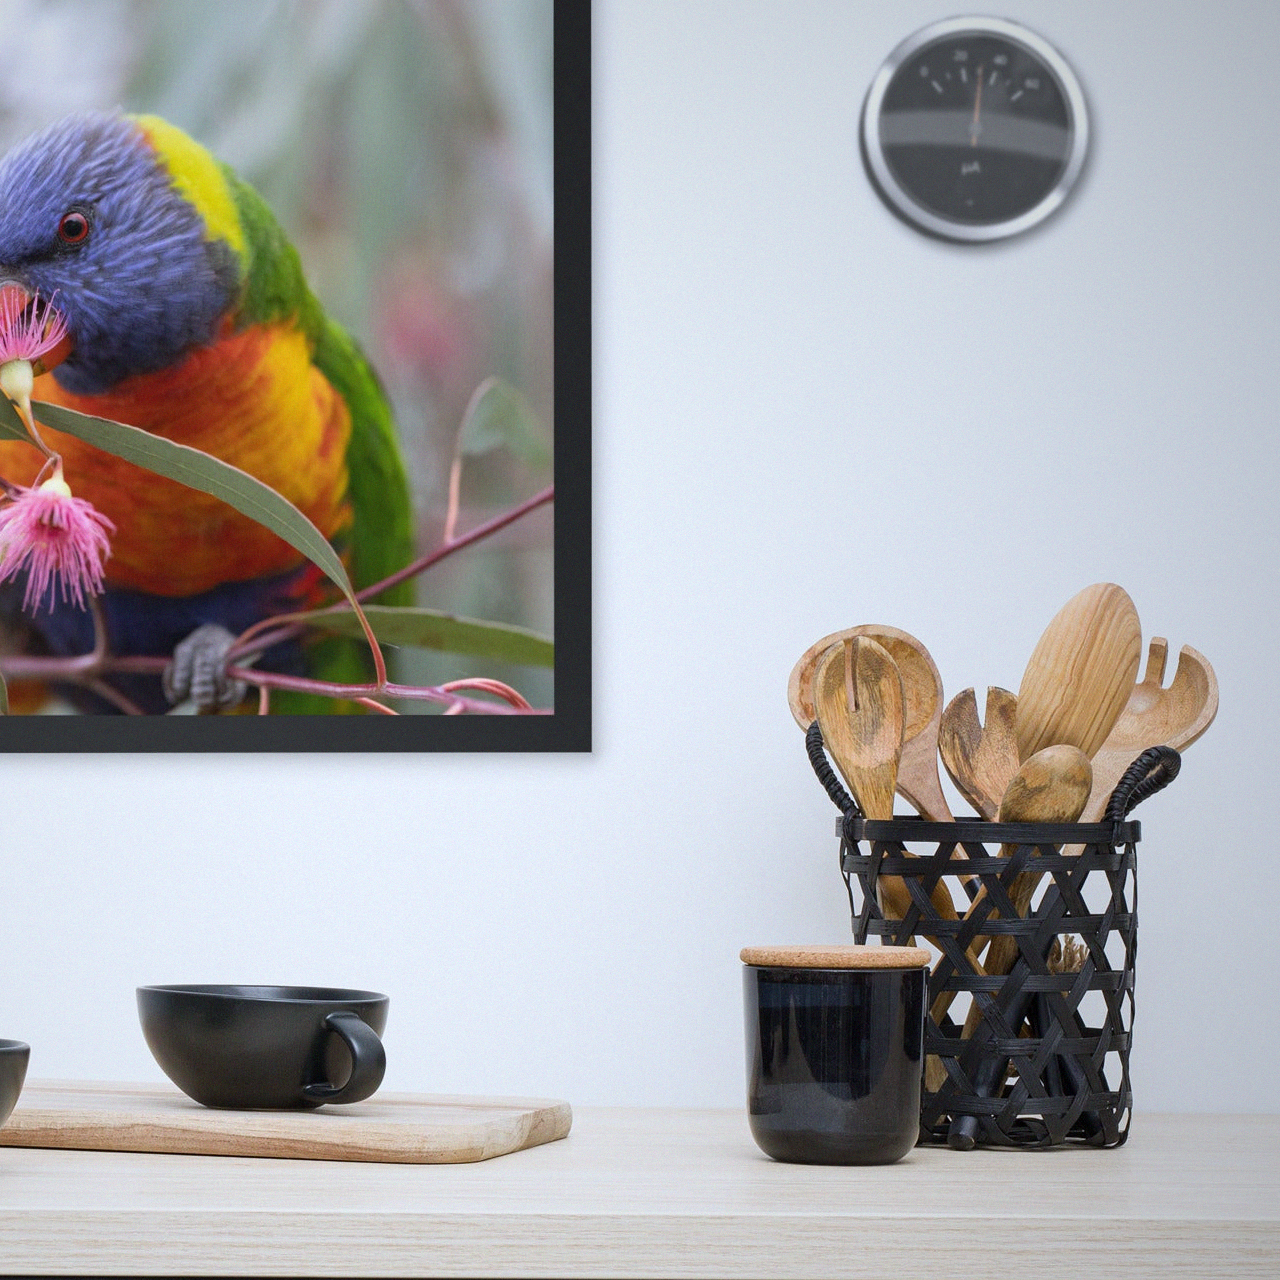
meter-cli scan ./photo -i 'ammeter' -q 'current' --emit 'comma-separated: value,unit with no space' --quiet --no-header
30,µA
